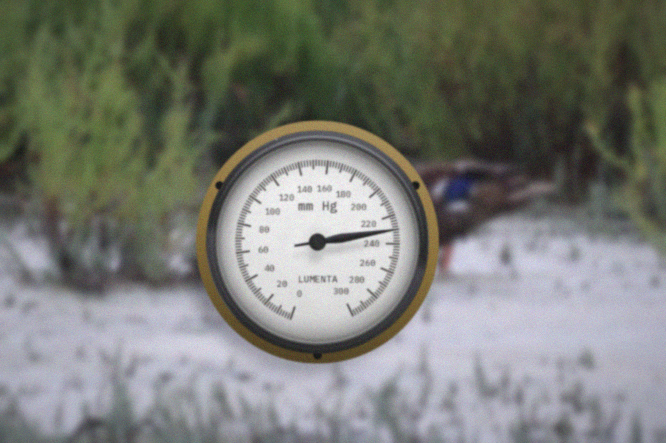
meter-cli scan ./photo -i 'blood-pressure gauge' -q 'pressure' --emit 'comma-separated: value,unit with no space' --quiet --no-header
230,mmHg
